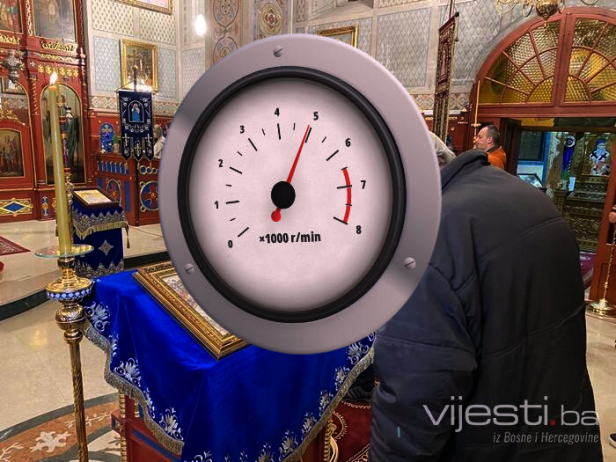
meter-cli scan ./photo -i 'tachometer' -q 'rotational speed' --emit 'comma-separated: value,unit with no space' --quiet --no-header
5000,rpm
